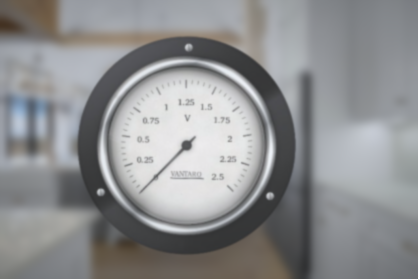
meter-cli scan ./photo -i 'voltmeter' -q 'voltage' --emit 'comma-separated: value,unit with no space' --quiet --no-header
0,V
